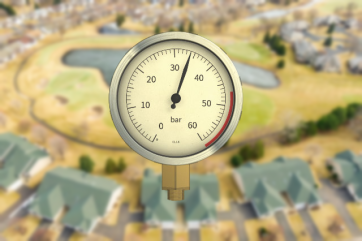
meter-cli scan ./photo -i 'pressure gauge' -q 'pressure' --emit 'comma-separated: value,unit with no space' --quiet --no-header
34,bar
